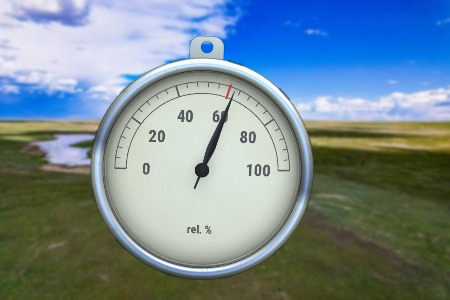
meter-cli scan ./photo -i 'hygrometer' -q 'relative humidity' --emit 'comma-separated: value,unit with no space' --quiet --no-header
62,%
